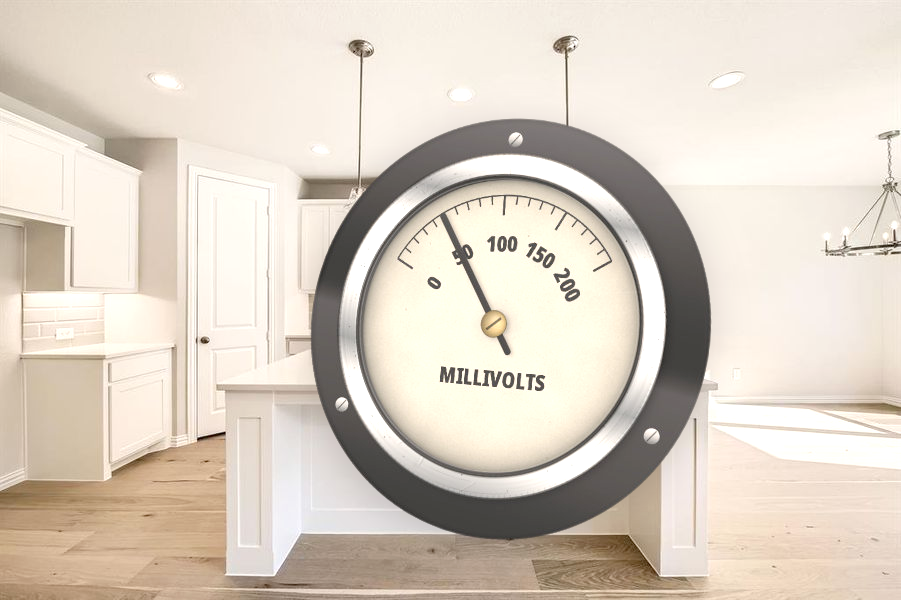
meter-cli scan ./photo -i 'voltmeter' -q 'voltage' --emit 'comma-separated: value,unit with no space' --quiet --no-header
50,mV
